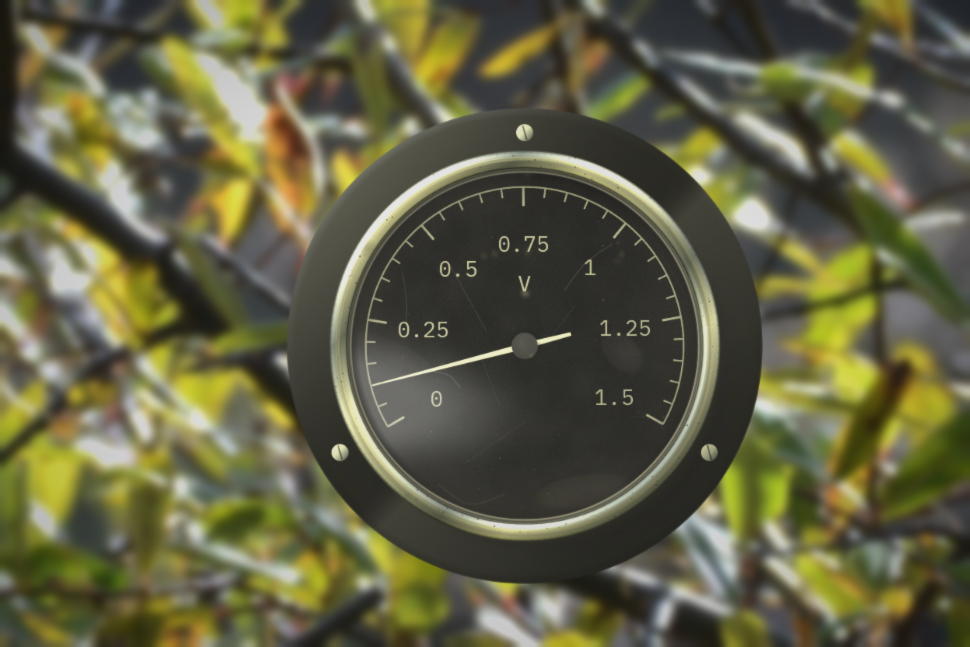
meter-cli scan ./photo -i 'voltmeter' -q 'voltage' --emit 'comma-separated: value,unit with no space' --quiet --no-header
0.1,V
